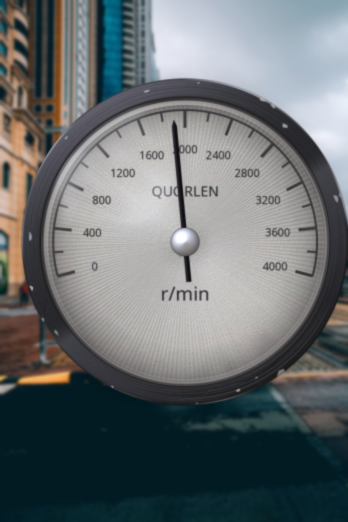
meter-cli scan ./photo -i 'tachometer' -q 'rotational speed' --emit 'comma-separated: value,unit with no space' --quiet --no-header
1900,rpm
